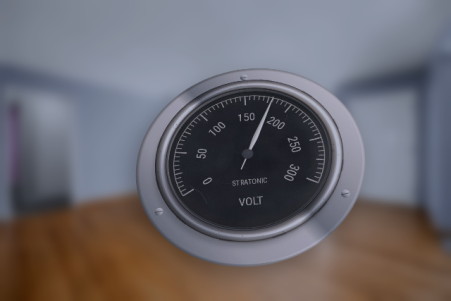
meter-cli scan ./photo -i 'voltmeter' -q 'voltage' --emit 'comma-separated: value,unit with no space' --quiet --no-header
180,V
